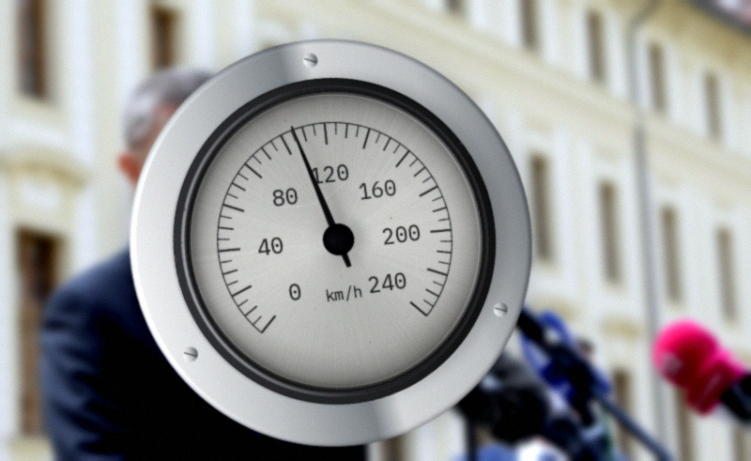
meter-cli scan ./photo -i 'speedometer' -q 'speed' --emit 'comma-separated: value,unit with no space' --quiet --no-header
105,km/h
